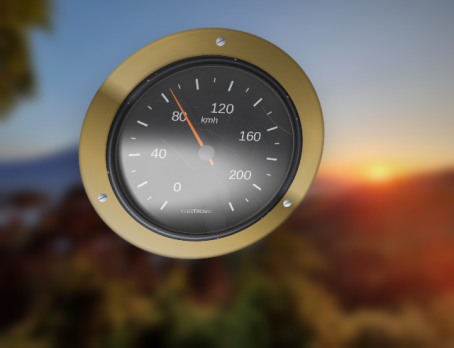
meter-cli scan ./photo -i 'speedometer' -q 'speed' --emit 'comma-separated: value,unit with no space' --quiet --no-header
85,km/h
